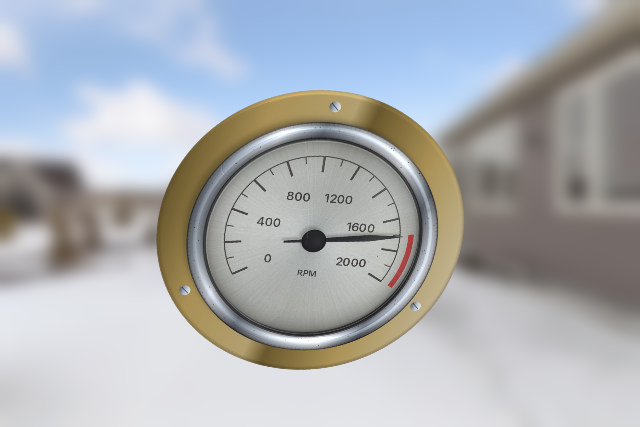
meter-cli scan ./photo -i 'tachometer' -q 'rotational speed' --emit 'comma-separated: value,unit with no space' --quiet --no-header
1700,rpm
